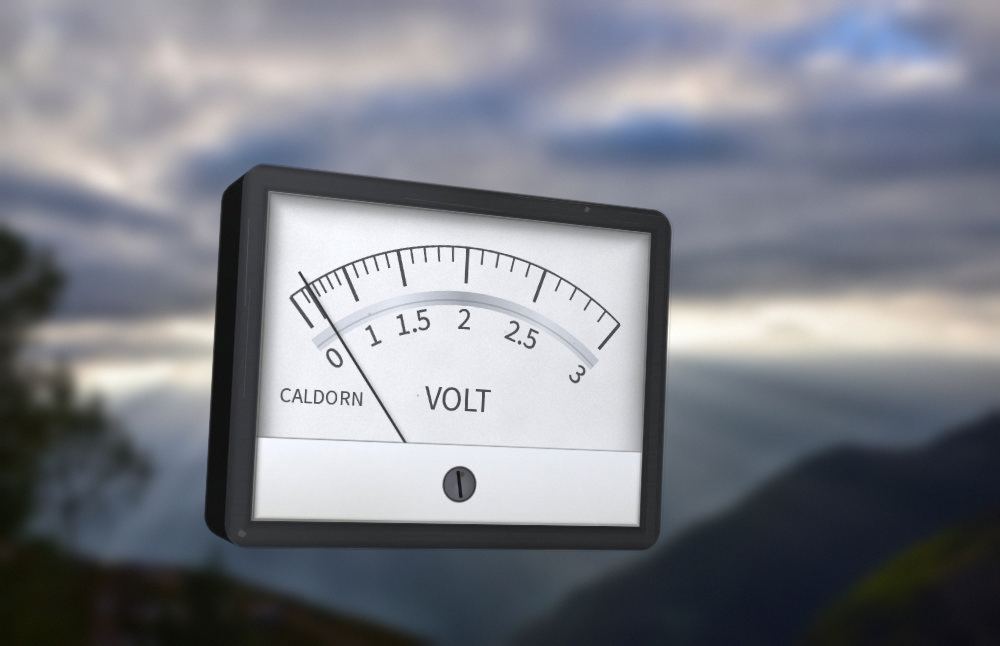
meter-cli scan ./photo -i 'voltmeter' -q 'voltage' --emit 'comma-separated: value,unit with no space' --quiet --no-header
0.5,V
